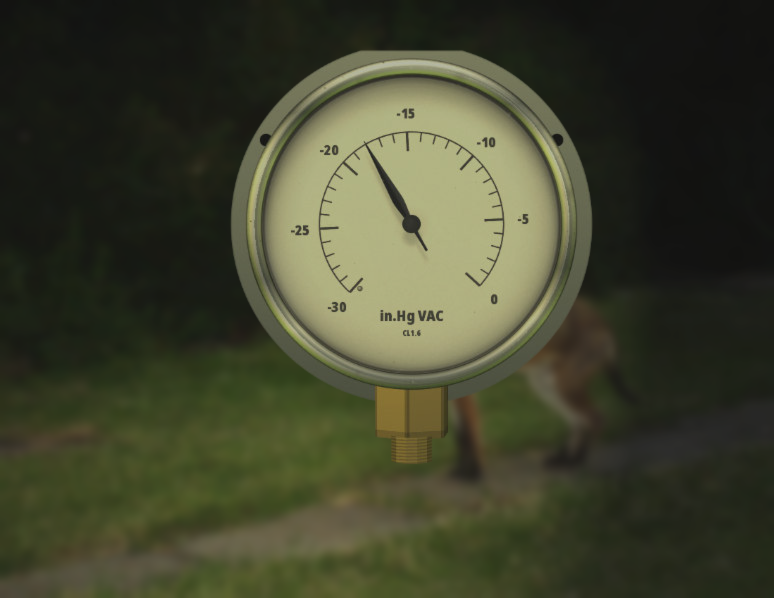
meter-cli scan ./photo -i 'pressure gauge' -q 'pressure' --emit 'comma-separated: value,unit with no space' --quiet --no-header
-18,inHg
